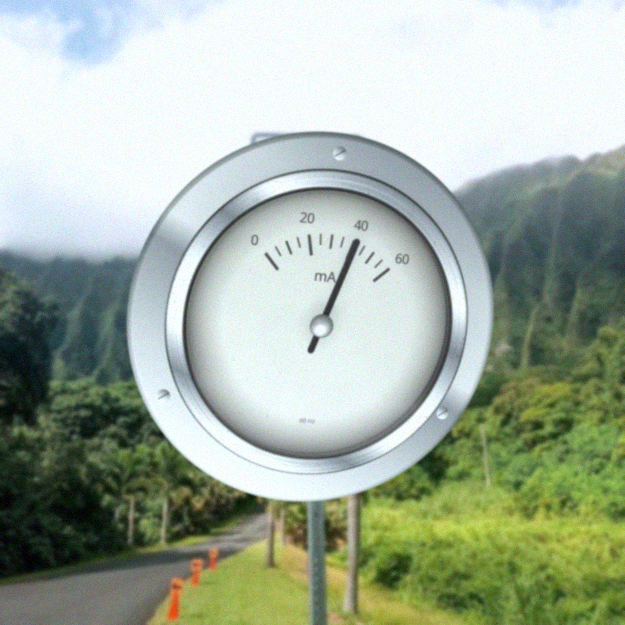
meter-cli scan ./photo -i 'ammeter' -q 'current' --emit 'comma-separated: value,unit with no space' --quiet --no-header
40,mA
